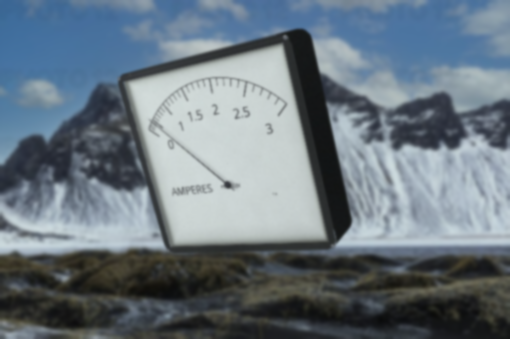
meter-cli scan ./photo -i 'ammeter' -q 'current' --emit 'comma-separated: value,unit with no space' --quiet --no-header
0.5,A
